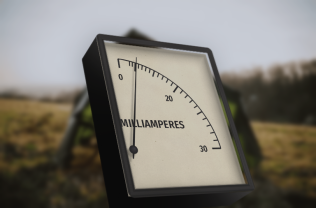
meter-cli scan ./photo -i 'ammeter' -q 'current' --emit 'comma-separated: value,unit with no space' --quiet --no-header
10,mA
